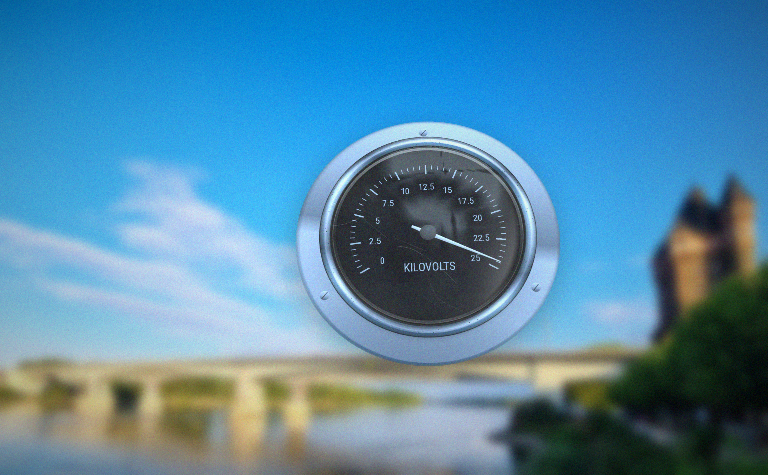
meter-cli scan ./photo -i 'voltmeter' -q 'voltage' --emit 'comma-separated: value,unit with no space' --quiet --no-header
24.5,kV
